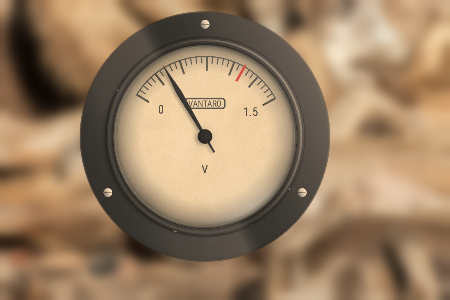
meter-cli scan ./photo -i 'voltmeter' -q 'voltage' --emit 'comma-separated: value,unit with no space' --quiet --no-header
0.35,V
